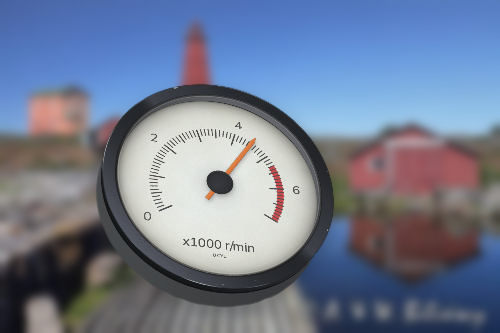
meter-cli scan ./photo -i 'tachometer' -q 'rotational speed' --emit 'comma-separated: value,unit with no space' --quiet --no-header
4500,rpm
